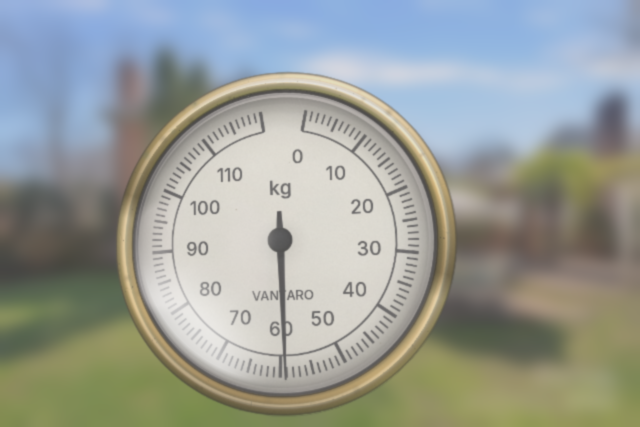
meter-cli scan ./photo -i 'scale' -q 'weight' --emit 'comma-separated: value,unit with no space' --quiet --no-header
59,kg
